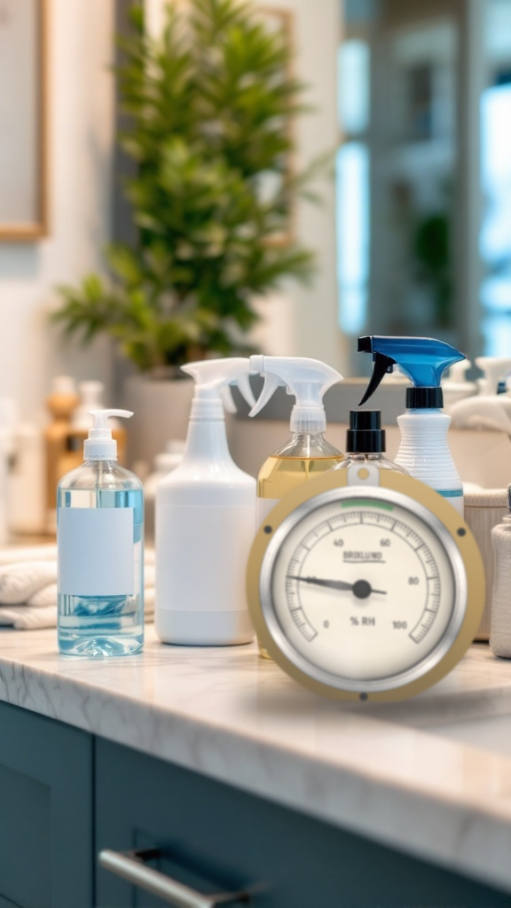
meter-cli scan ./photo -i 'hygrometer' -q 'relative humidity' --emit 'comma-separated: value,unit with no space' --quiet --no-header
20,%
